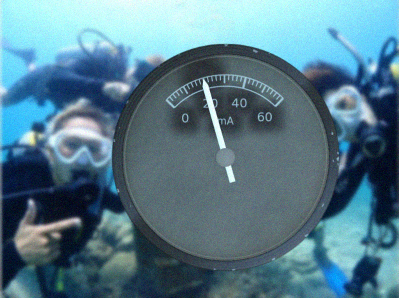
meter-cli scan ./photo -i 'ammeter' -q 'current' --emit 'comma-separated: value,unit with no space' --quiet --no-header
20,mA
